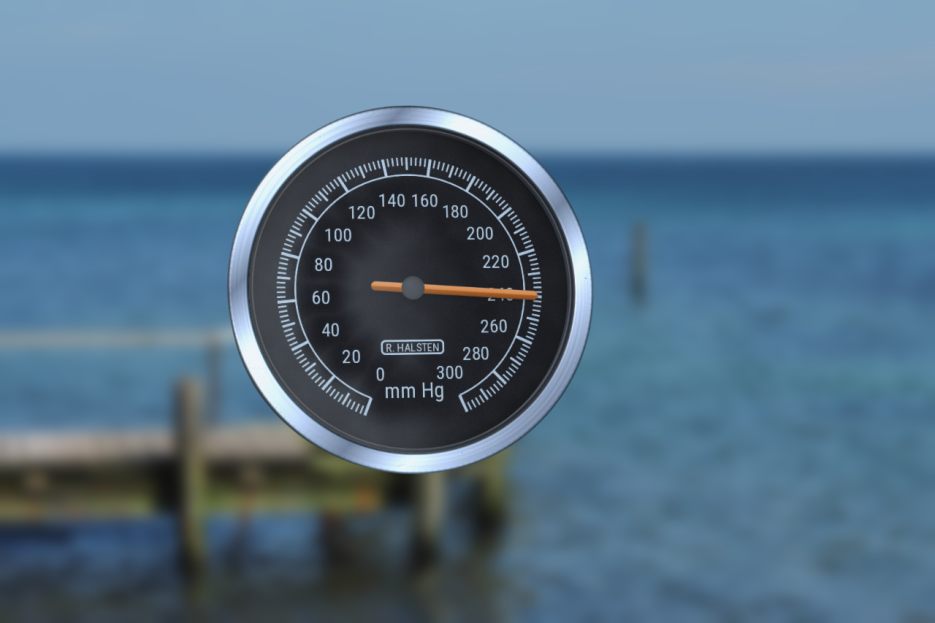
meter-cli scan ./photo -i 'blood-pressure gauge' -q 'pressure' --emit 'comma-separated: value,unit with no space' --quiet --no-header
240,mmHg
